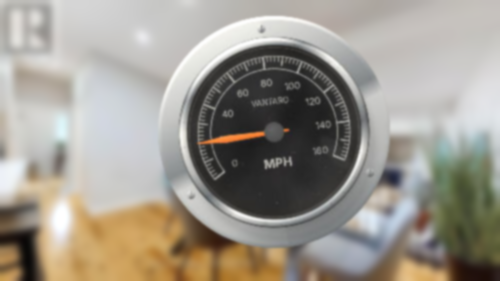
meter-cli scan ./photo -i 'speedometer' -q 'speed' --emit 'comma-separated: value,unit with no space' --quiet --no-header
20,mph
